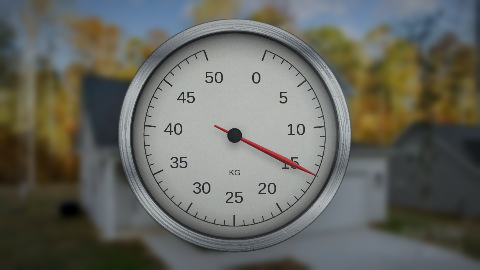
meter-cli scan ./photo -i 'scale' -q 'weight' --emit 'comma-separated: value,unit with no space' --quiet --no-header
15,kg
